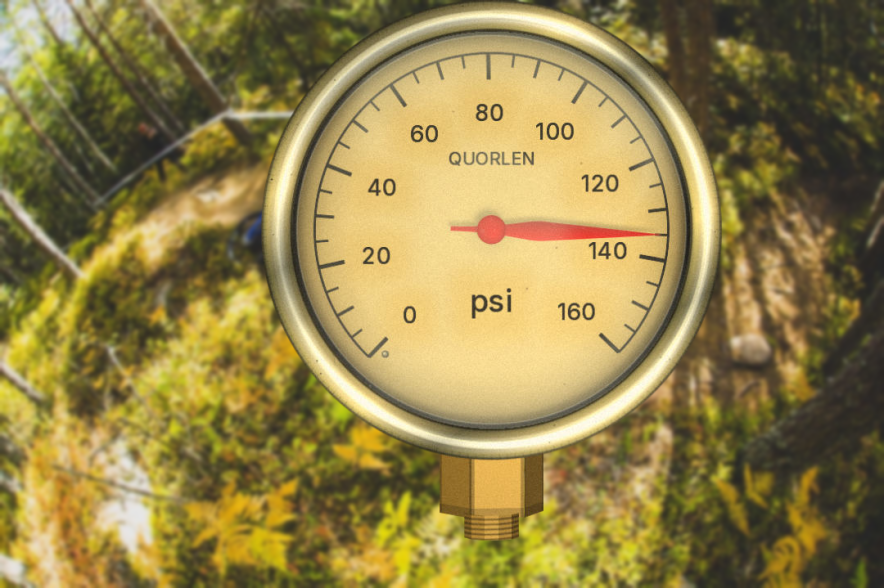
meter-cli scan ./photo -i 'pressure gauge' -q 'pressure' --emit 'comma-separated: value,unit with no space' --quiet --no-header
135,psi
